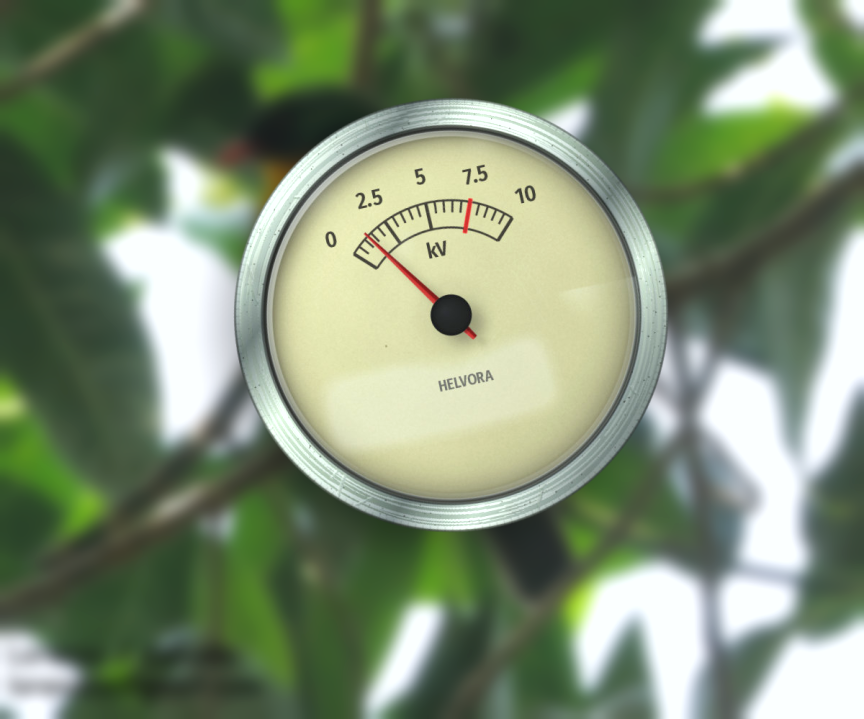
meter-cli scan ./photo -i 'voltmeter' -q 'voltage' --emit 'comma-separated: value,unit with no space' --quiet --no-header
1.25,kV
